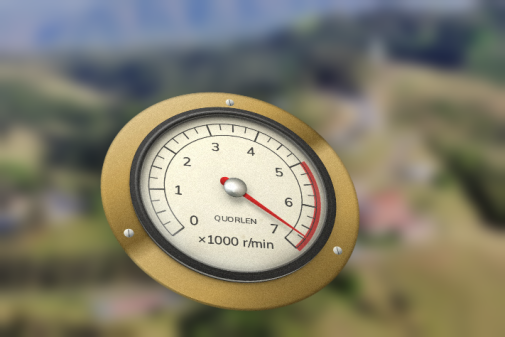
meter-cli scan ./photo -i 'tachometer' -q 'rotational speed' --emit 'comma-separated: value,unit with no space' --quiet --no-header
6750,rpm
